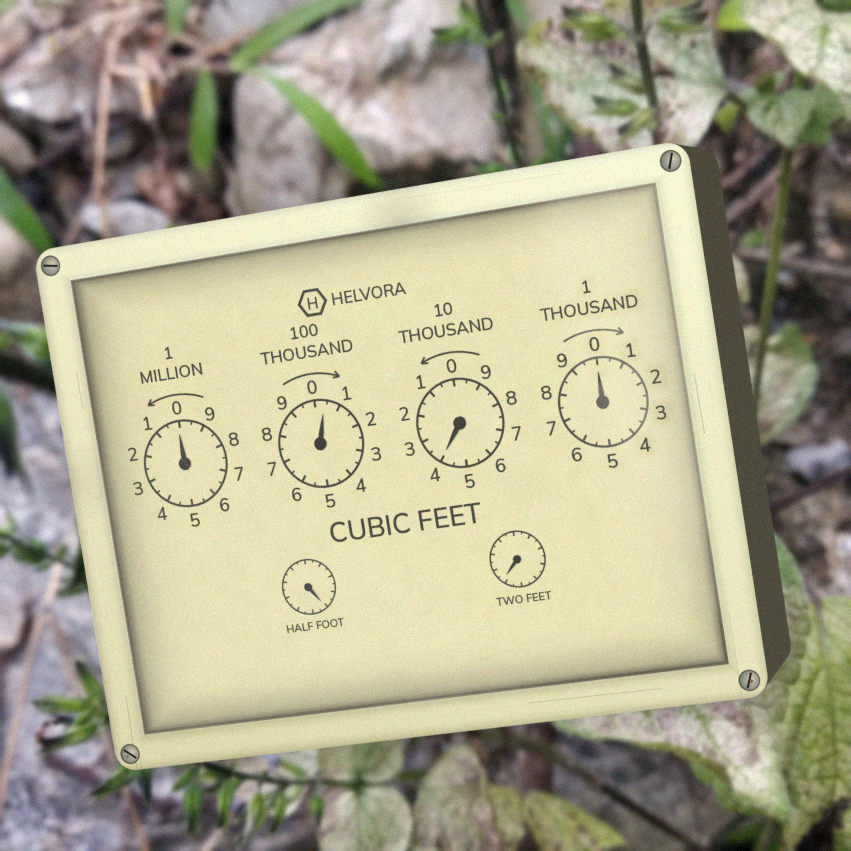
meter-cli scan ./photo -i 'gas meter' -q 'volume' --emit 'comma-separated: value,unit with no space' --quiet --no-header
4000,ft³
